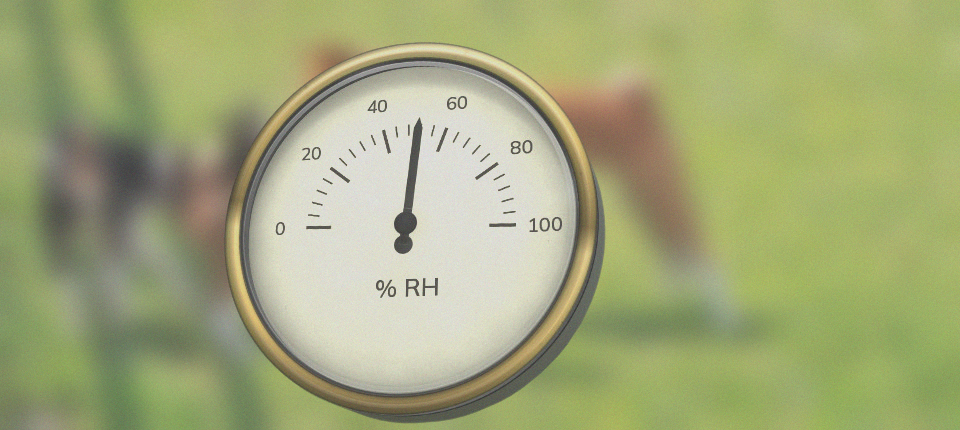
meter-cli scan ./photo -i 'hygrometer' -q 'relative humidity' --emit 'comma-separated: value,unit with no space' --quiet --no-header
52,%
